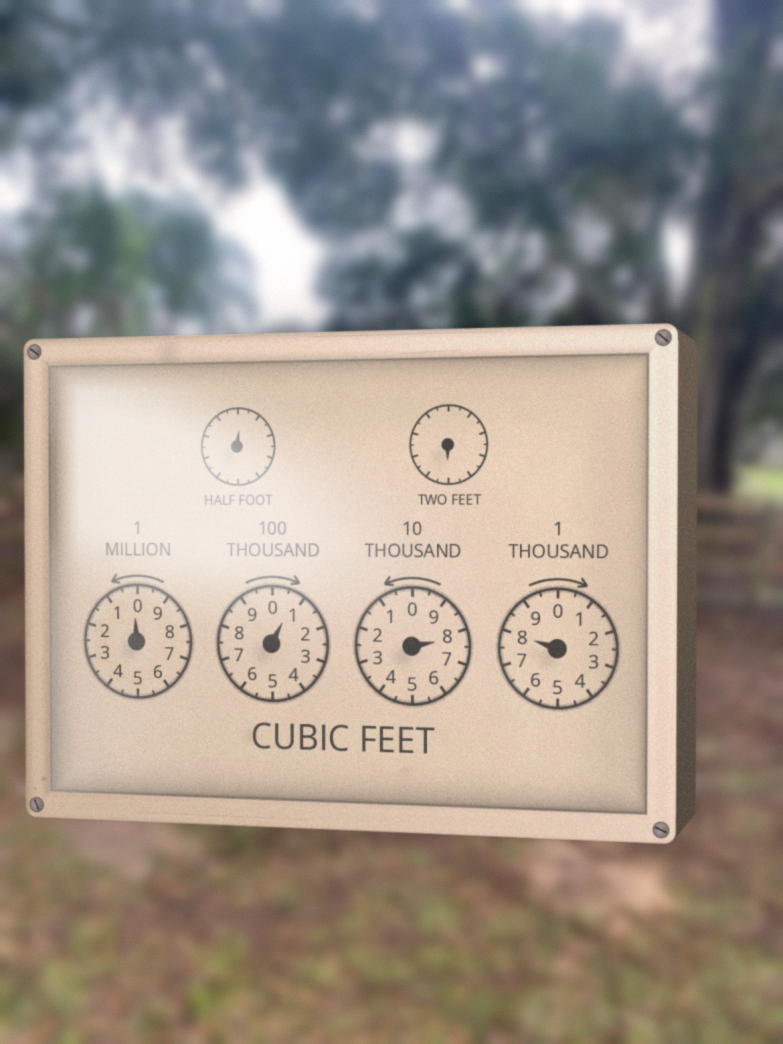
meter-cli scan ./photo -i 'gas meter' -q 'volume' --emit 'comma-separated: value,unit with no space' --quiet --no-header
7800,ft³
